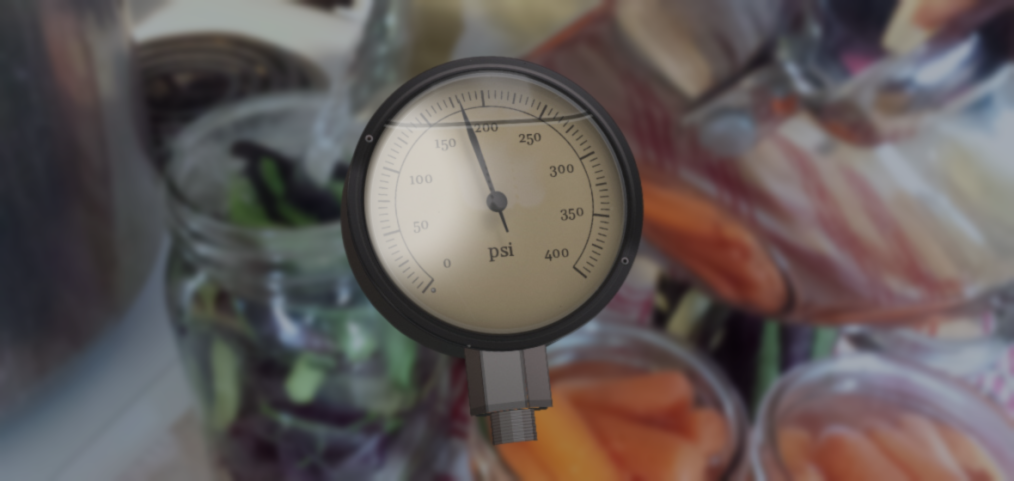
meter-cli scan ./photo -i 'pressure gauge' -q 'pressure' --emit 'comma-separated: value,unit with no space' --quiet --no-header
180,psi
